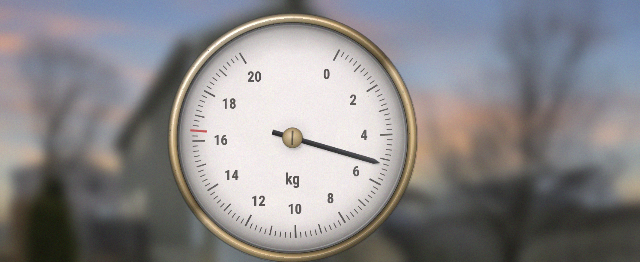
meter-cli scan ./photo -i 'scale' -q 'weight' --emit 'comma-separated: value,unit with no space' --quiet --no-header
5.2,kg
